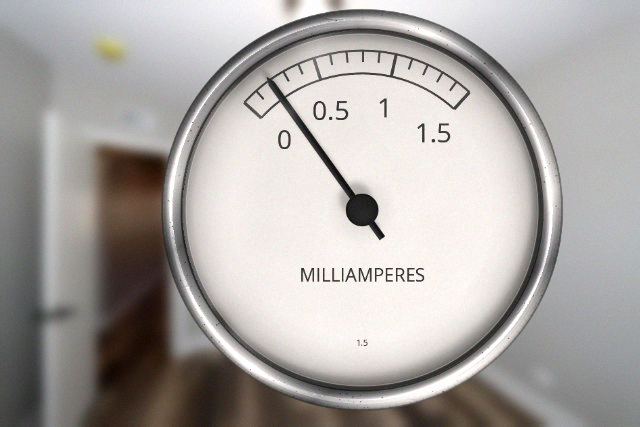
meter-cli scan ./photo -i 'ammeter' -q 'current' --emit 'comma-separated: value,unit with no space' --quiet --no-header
0.2,mA
